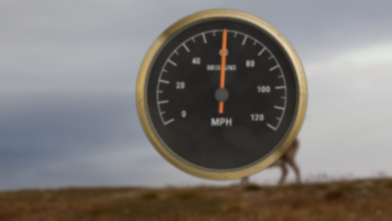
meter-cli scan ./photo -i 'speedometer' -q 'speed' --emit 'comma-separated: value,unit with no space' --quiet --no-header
60,mph
